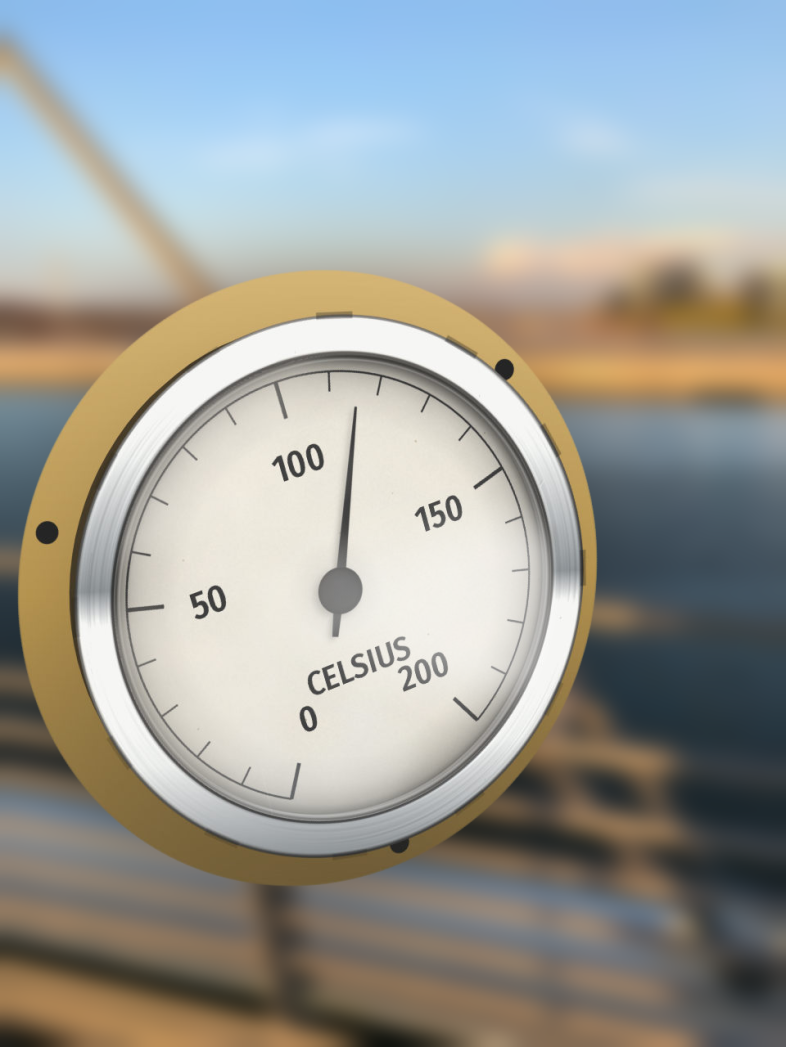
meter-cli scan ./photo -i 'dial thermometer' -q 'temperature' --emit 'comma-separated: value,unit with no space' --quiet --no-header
115,°C
